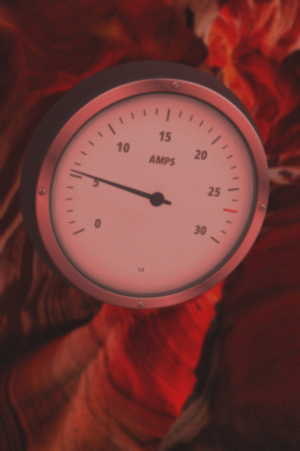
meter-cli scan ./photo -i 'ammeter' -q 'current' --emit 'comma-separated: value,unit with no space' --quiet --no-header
5.5,A
